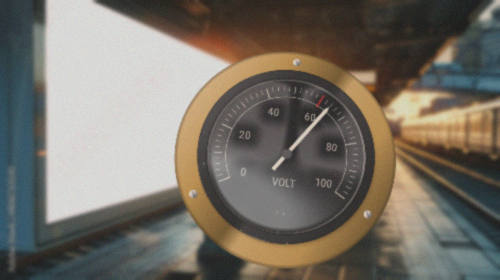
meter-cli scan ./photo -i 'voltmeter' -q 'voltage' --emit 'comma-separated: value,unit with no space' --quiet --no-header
64,V
